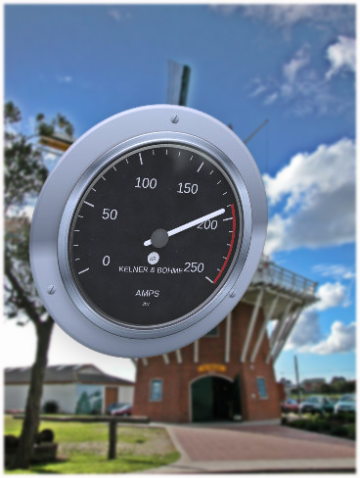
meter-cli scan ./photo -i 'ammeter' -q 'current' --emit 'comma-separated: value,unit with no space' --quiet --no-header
190,A
